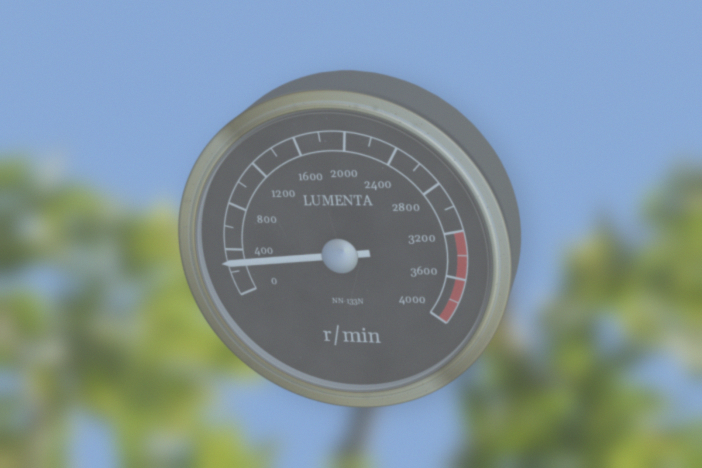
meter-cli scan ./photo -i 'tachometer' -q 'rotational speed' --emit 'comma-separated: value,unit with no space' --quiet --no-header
300,rpm
